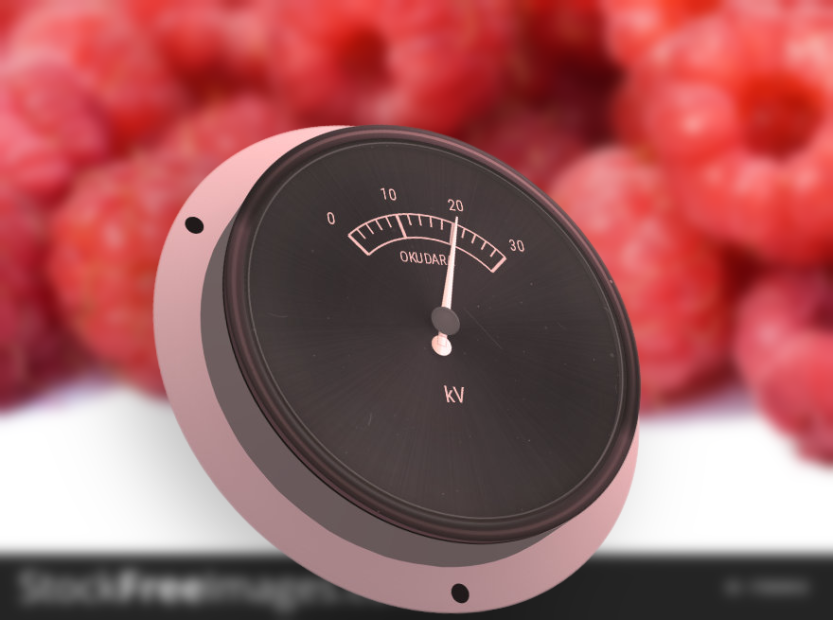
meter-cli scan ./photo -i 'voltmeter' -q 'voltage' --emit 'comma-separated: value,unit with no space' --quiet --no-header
20,kV
